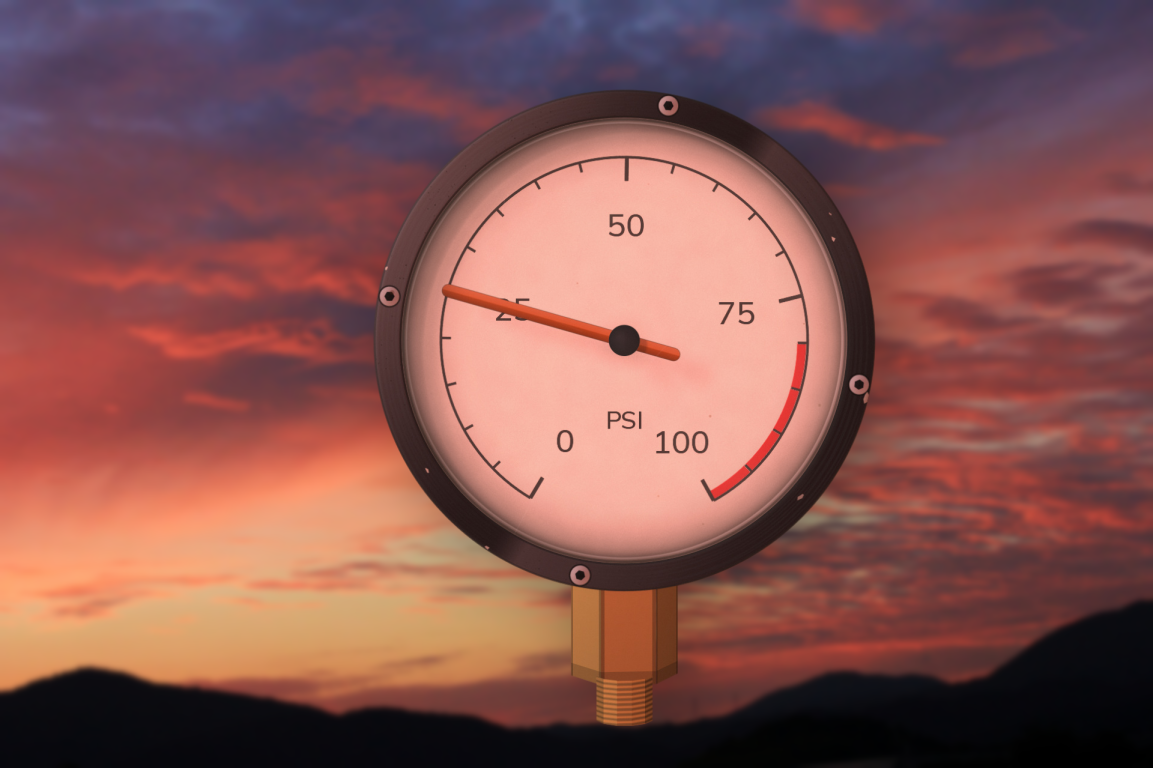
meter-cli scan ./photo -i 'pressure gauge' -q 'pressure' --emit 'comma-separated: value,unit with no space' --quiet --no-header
25,psi
